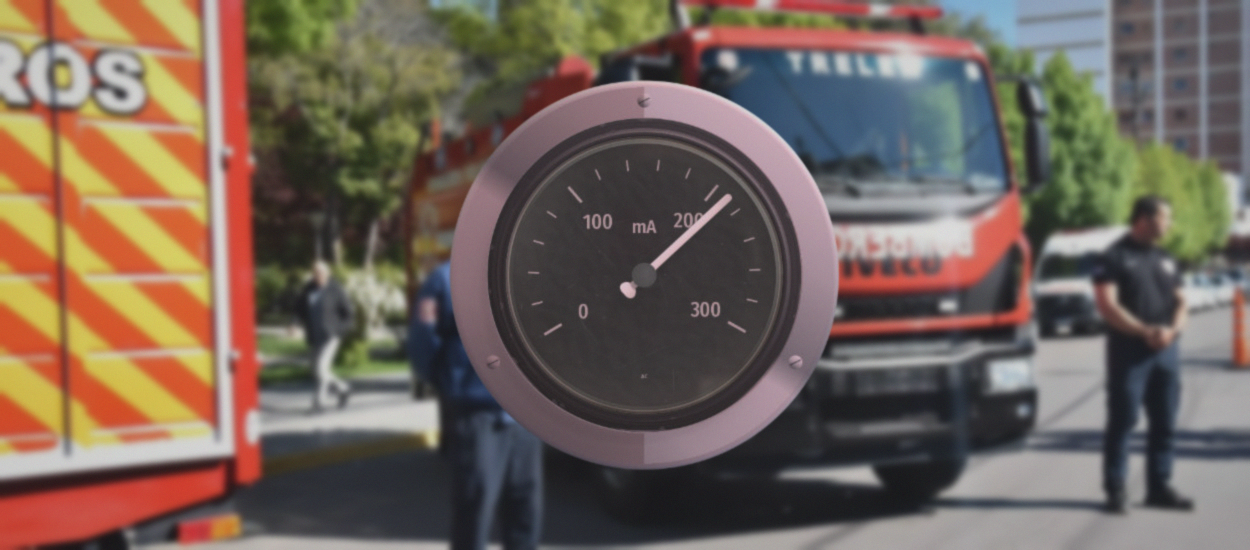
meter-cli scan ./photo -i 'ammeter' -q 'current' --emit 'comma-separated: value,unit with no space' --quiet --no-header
210,mA
